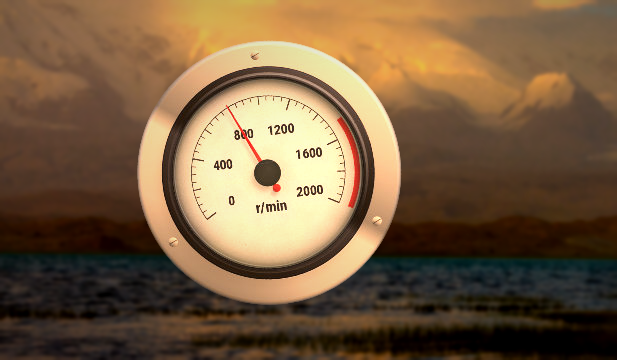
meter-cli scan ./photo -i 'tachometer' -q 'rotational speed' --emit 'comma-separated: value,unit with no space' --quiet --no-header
800,rpm
